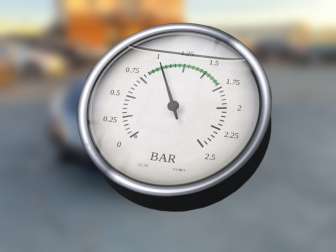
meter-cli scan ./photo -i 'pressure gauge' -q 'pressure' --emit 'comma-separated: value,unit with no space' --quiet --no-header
1,bar
